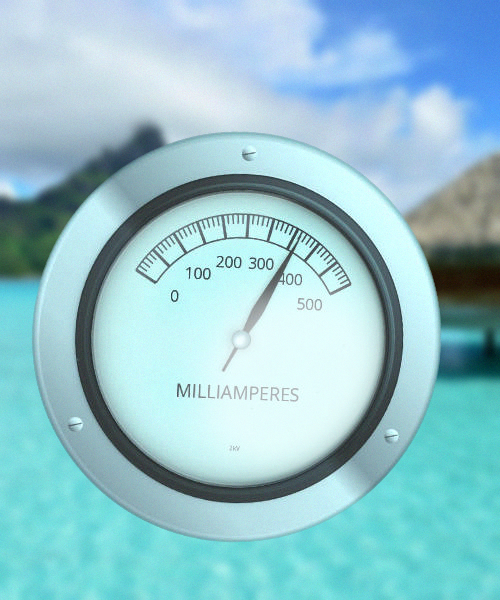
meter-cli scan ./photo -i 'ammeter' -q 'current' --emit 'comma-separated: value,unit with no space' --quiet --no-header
360,mA
